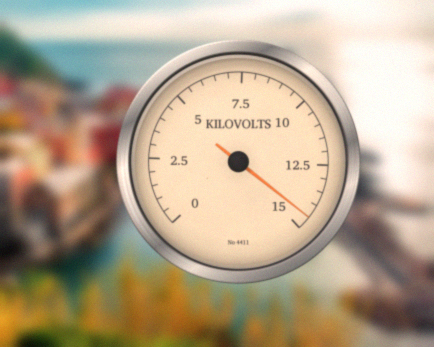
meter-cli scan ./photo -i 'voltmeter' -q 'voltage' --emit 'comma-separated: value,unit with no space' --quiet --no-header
14.5,kV
